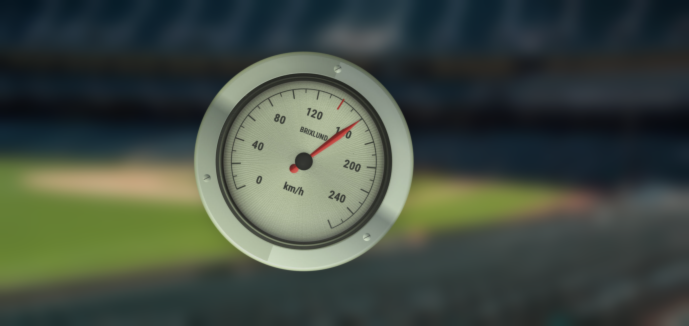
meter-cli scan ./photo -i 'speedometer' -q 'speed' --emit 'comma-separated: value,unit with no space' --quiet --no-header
160,km/h
